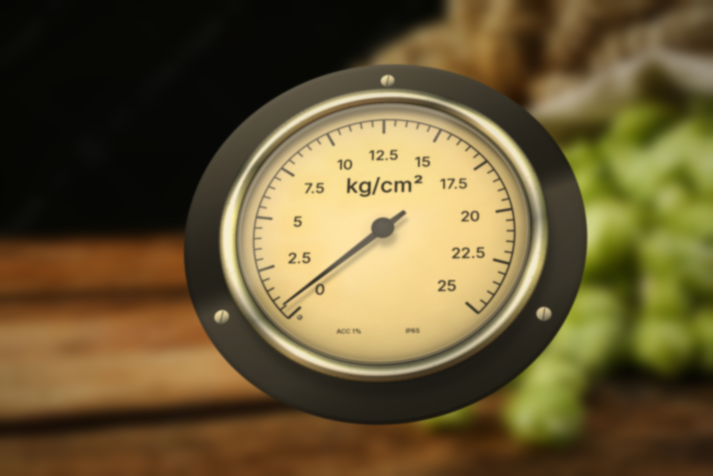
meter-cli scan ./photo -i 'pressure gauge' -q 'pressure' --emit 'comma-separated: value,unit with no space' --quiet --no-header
0.5,kg/cm²
